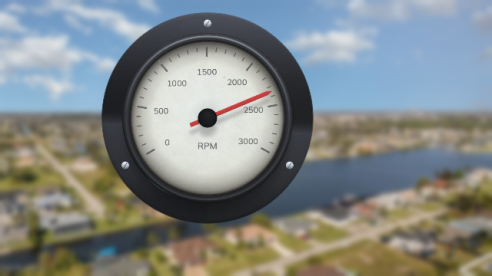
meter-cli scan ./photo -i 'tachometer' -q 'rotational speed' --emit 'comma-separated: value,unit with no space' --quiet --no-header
2350,rpm
